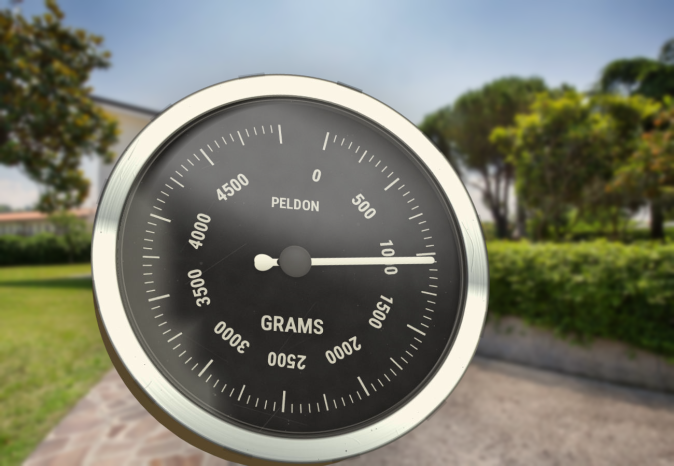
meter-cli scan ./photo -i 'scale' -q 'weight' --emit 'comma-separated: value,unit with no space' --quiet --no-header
1050,g
